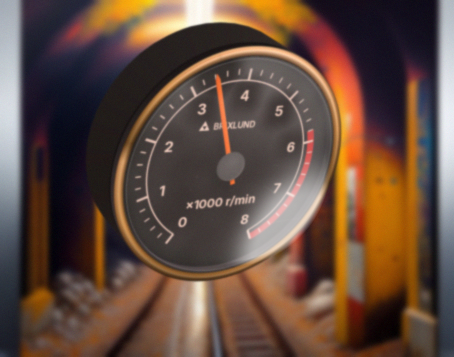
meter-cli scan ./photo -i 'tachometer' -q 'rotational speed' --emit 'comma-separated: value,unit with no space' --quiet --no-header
3400,rpm
